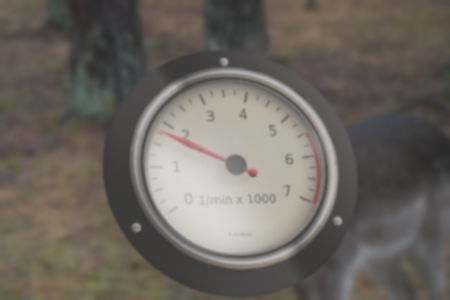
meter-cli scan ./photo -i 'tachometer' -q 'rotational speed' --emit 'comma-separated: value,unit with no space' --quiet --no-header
1750,rpm
